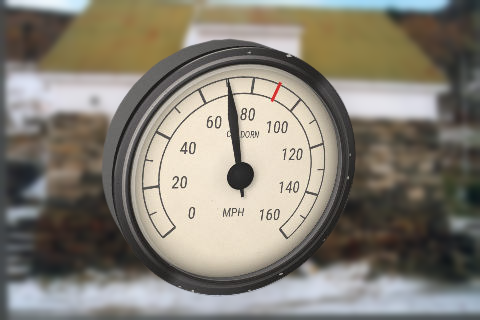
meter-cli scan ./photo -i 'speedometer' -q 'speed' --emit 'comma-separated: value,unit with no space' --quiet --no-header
70,mph
